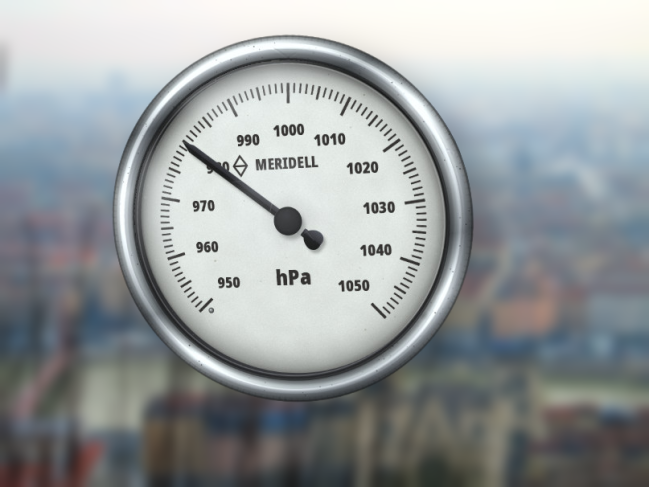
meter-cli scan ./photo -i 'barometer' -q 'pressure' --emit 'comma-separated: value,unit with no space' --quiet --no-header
980,hPa
